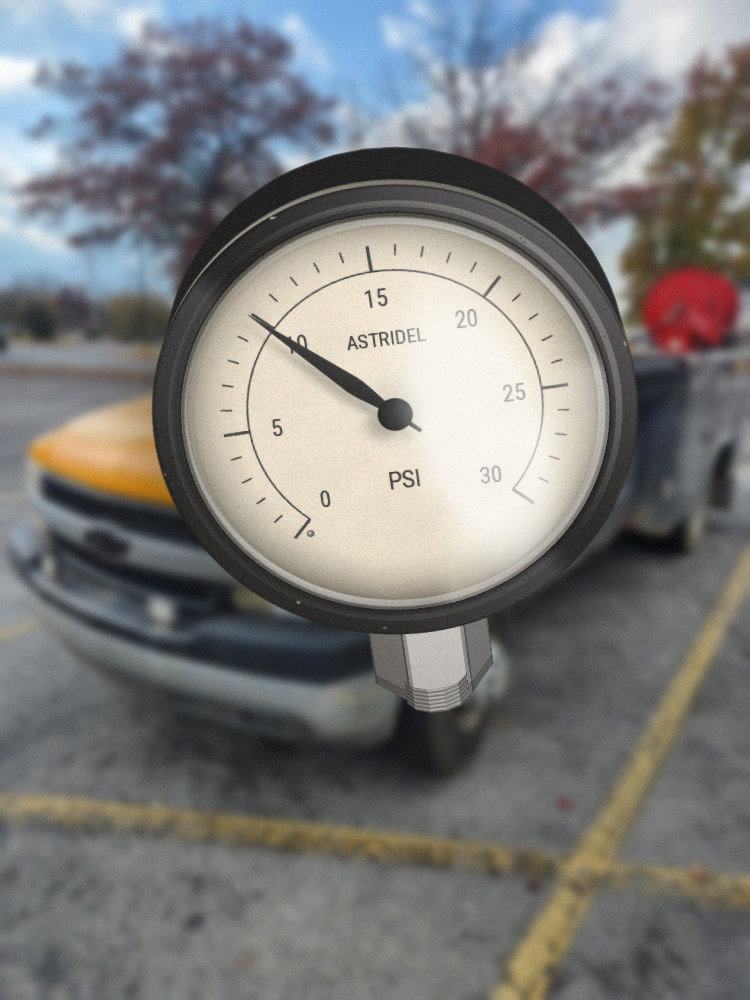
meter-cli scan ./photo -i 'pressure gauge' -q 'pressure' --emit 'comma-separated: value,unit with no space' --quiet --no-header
10,psi
